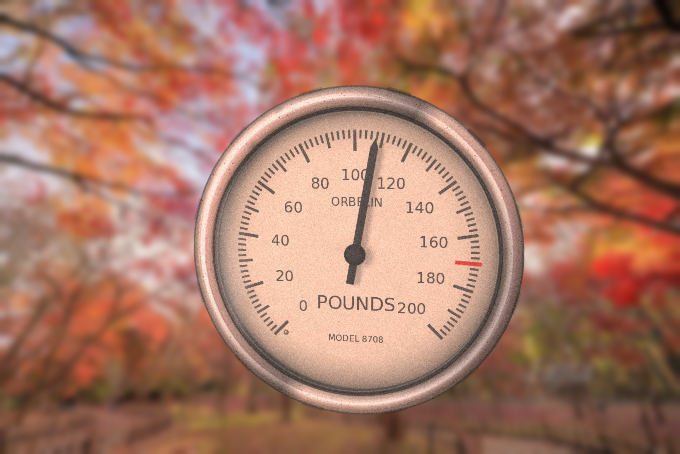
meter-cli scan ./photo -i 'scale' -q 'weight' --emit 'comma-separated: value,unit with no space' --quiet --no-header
108,lb
